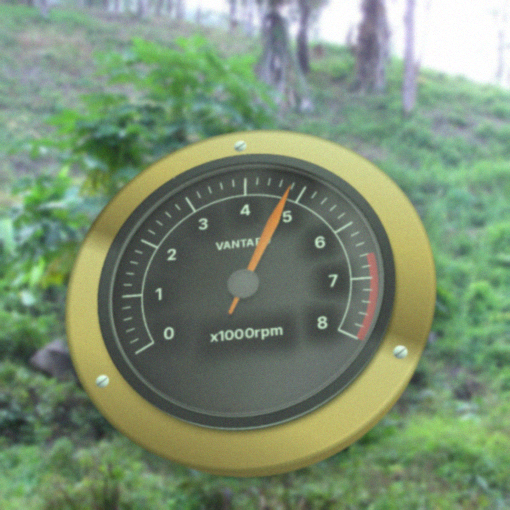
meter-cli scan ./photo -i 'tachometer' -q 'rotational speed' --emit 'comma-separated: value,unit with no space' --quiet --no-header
4800,rpm
